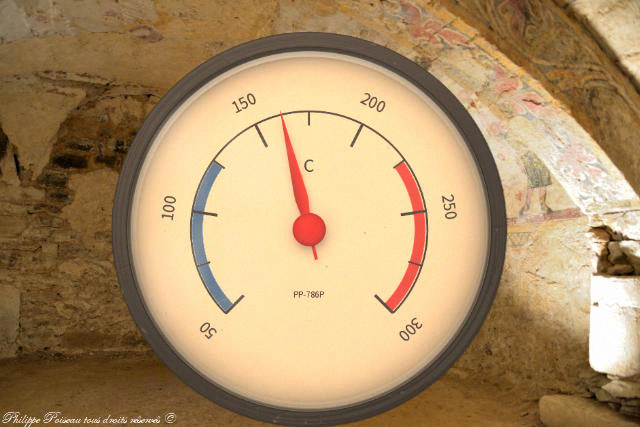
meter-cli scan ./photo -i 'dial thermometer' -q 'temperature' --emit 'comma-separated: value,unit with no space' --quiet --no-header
162.5,°C
